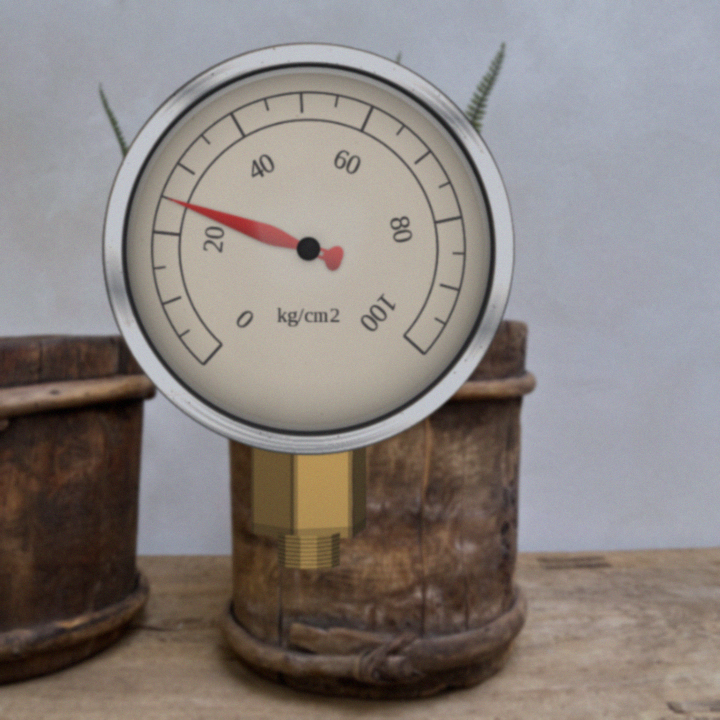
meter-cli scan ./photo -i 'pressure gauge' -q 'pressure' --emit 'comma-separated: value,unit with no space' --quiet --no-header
25,kg/cm²
